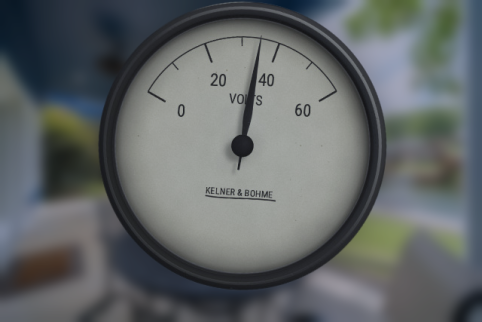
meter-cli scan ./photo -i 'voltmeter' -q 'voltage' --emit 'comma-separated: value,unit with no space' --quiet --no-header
35,V
